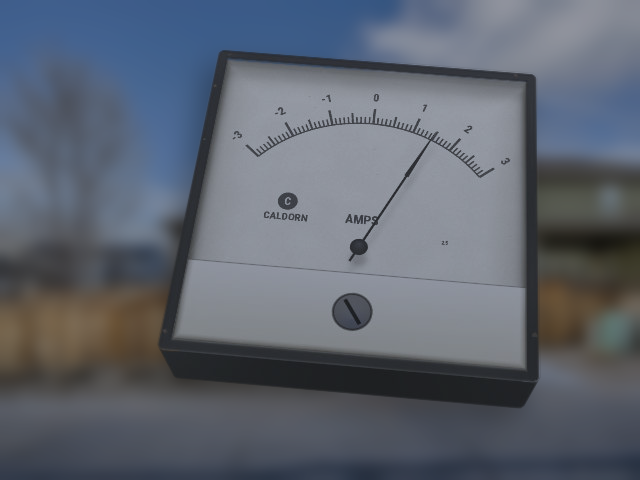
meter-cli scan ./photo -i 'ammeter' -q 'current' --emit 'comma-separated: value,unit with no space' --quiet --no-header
1.5,A
